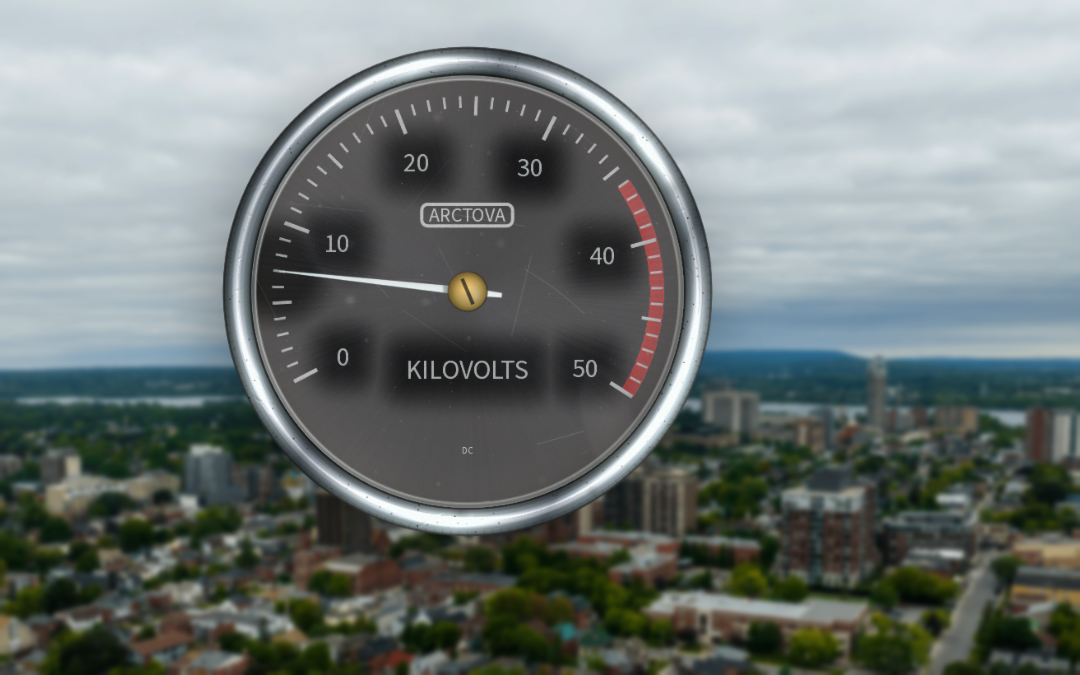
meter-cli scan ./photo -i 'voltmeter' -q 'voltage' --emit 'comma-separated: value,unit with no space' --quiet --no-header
7,kV
